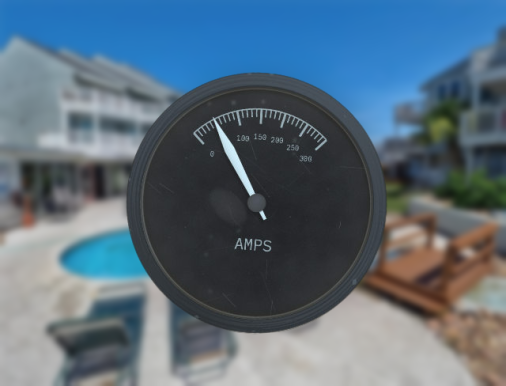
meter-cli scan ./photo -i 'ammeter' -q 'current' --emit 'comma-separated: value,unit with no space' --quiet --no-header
50,A
